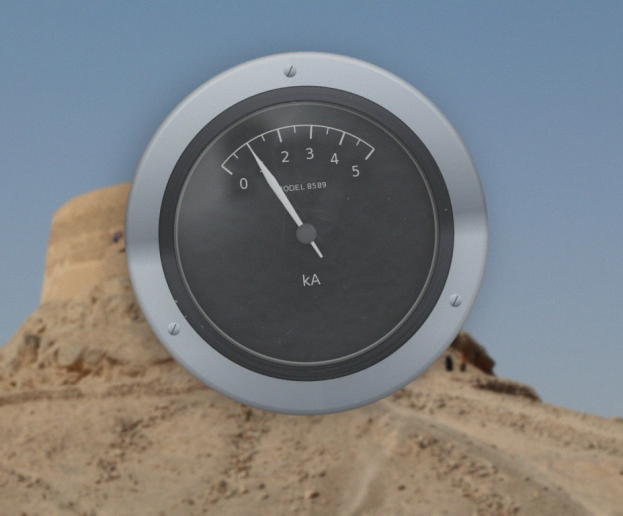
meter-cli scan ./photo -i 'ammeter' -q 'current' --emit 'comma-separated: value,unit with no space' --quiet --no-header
1,kA
